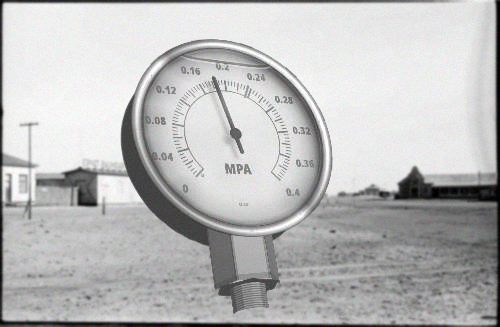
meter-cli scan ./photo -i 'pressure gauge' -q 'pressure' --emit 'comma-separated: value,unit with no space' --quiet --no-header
0.18,MPa
